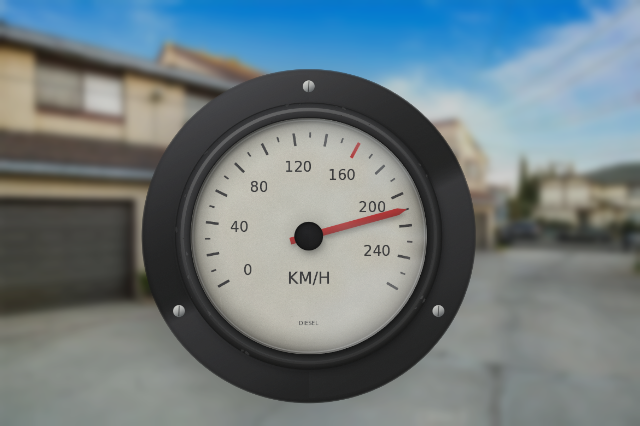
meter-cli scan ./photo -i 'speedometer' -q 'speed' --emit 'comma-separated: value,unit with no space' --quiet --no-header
210,km/h
